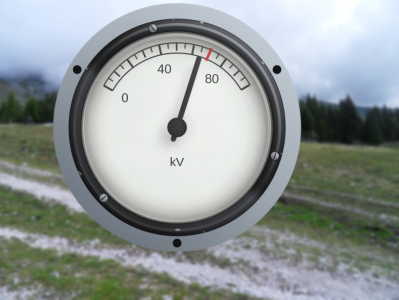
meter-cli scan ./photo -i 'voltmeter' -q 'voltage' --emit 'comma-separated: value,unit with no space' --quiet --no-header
65,kV
